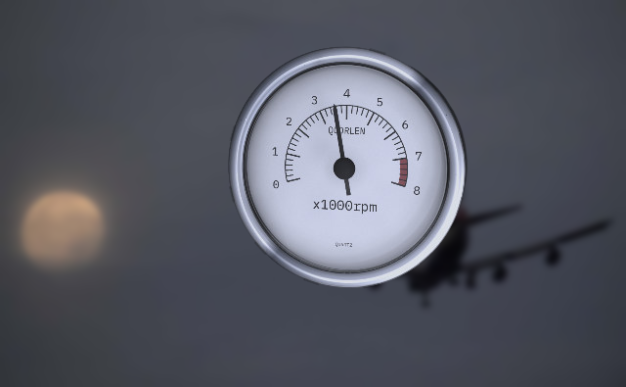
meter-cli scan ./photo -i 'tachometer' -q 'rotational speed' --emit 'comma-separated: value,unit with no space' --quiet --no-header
3600,rpm
